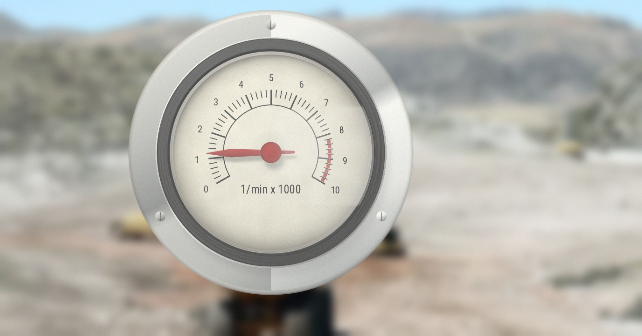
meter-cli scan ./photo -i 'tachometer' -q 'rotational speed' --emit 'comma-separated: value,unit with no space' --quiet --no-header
1200,rpm
